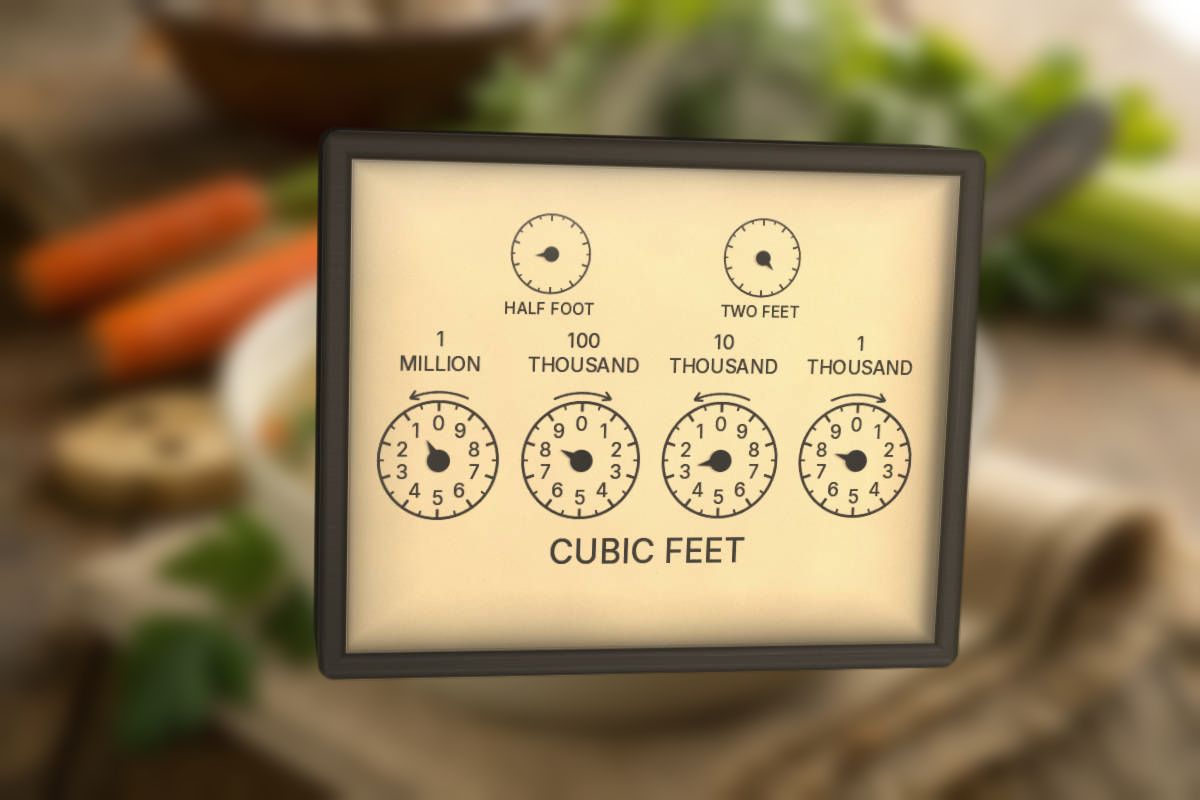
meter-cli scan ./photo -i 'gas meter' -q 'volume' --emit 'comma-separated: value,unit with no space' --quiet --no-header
82800,ft³
